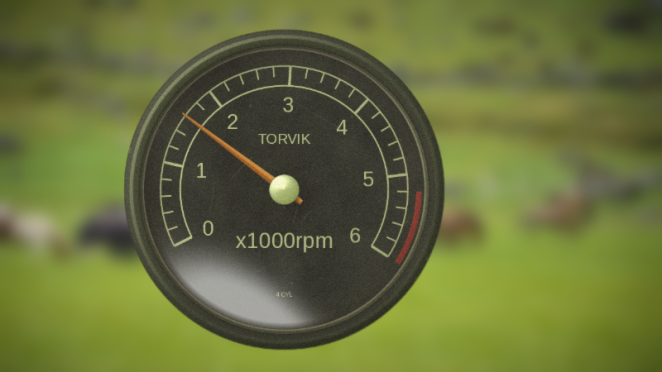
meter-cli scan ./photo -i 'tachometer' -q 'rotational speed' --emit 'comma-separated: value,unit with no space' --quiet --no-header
1600,rpm
